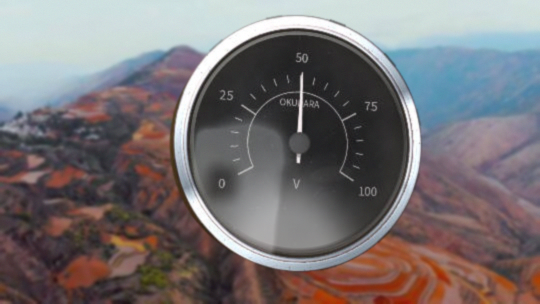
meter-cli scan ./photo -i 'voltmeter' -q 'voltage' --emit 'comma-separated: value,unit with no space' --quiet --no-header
50,V
